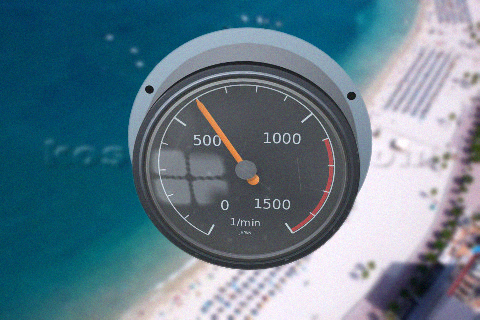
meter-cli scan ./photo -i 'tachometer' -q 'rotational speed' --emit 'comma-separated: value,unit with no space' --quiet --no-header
600,rpm
